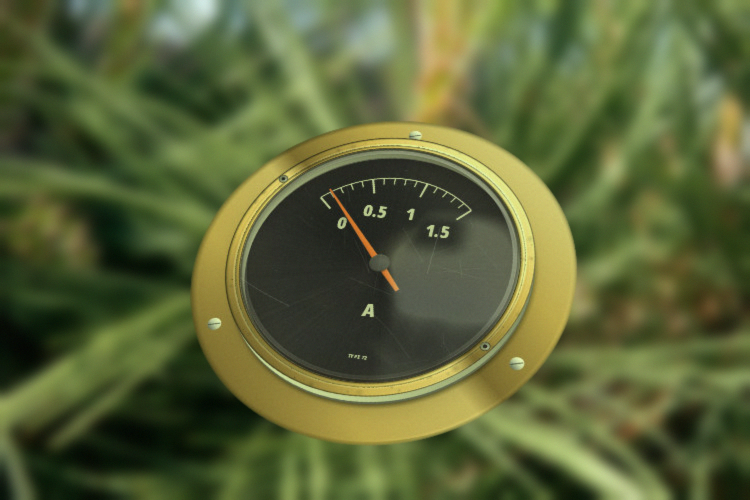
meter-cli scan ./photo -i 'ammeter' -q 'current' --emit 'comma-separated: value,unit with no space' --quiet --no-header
0.1,A
